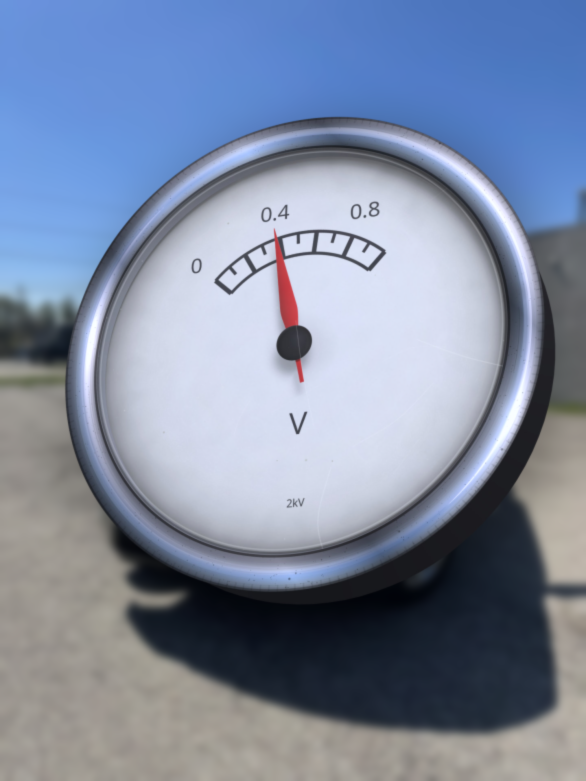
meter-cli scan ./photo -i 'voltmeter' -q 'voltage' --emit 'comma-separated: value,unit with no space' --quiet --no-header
0.4,V
